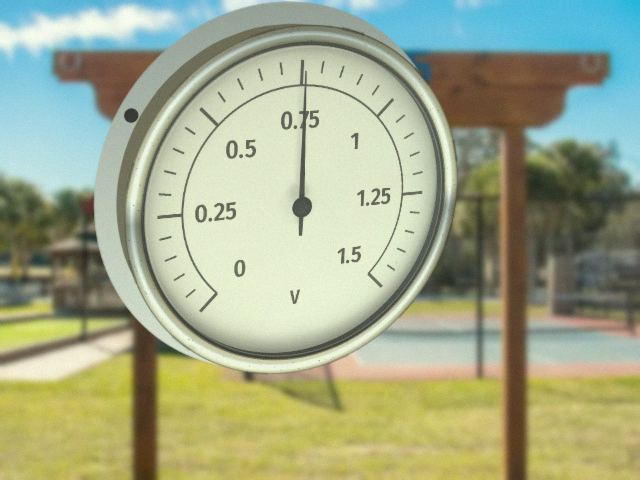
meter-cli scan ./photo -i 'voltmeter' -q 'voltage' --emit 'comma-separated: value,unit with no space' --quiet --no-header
0.75,V
